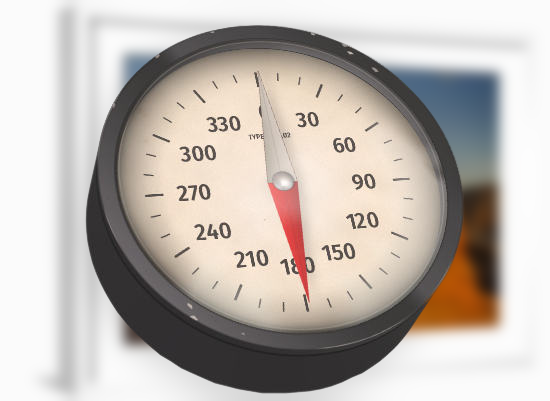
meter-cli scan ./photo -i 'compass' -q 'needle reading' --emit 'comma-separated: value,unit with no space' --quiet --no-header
180,°
